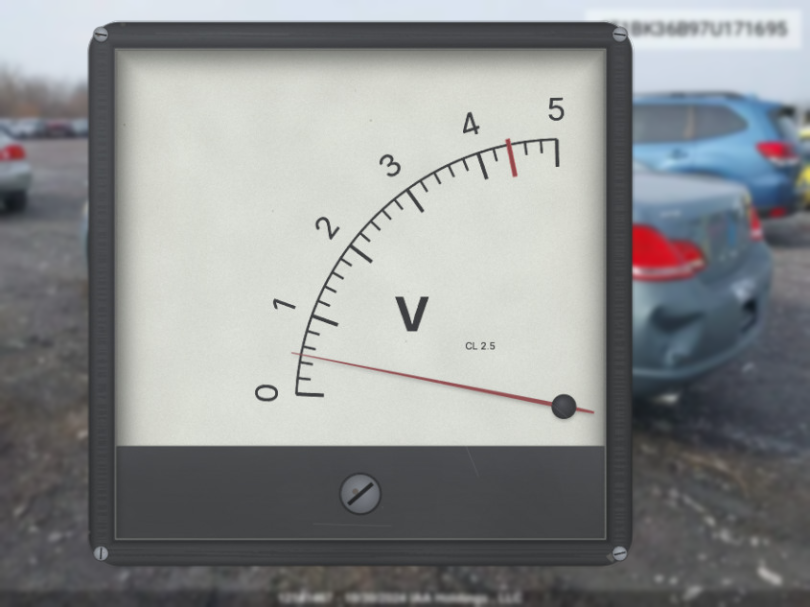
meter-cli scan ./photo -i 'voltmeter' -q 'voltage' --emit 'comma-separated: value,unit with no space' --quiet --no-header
0.5,V
